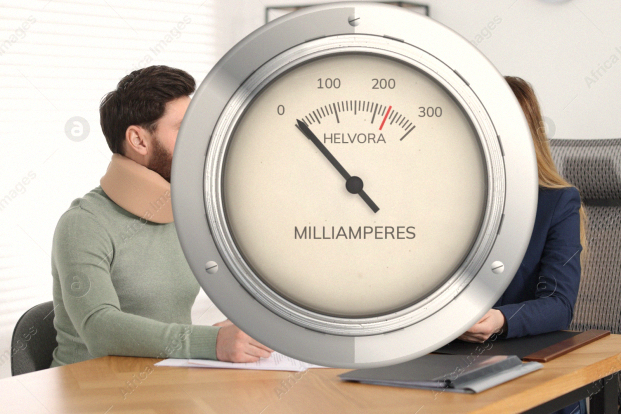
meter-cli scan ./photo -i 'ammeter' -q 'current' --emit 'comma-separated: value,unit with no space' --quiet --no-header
10,mA
